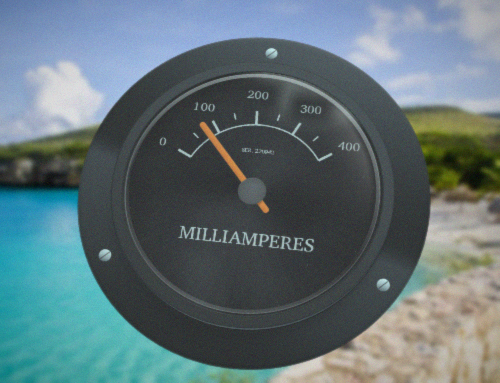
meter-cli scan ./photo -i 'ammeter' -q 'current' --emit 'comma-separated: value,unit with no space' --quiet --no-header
75,mA
